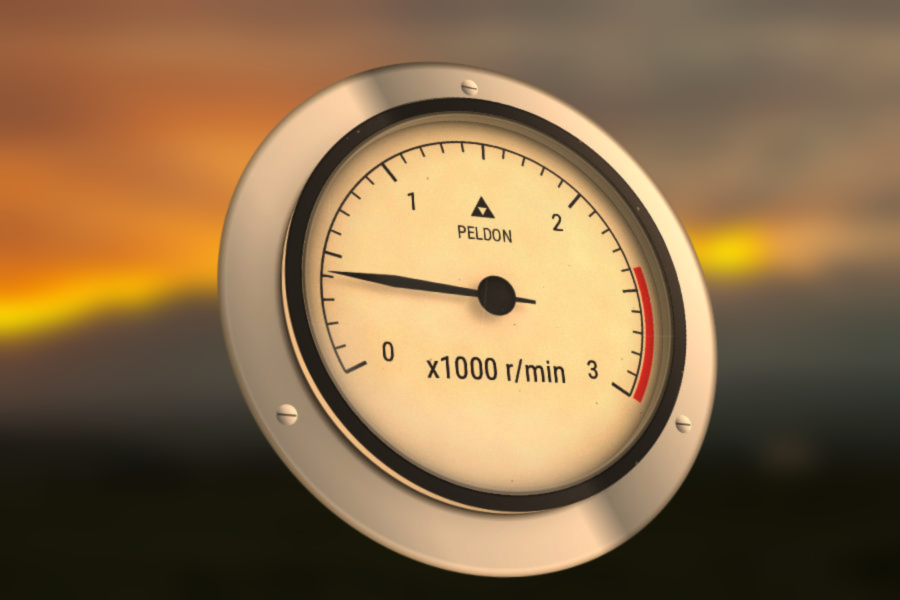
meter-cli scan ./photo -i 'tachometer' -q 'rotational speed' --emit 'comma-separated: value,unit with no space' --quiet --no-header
400,rpm
